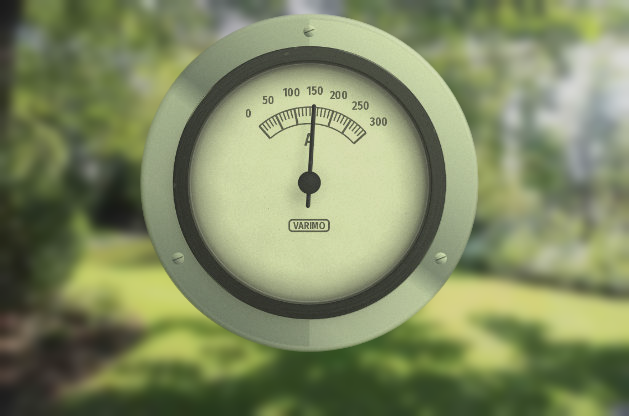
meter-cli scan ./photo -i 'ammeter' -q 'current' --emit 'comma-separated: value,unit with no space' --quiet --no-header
150,A
